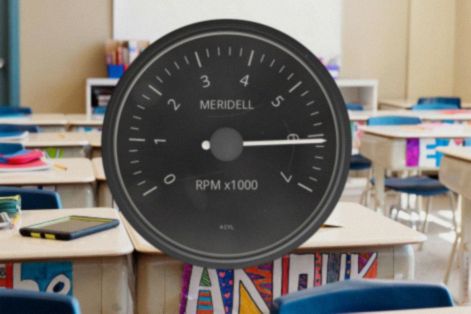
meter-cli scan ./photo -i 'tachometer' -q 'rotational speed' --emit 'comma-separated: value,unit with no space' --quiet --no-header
6100,rpm
